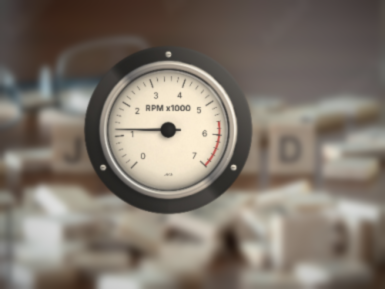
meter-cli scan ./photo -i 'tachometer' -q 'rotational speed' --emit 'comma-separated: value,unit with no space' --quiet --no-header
1200,rpm
